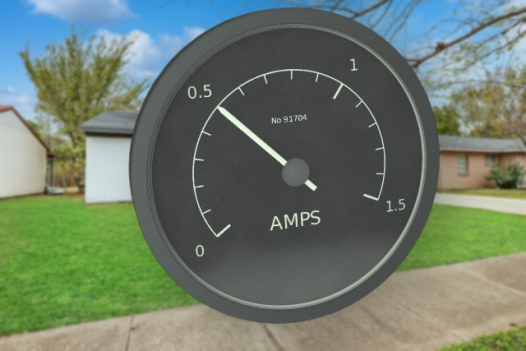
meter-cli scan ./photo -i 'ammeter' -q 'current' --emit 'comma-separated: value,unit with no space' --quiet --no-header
0.5,A
